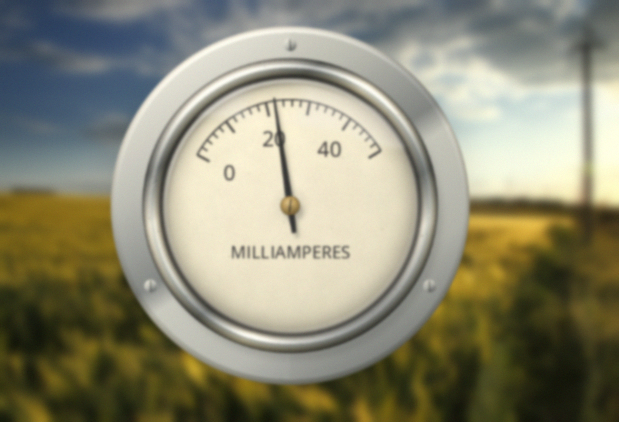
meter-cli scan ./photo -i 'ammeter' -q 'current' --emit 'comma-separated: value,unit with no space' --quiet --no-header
22,mA
